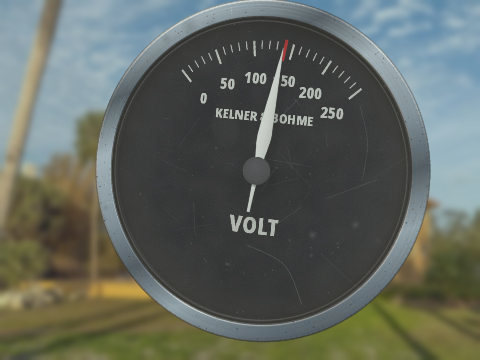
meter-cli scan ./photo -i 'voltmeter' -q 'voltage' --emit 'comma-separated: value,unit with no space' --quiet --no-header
140,V
